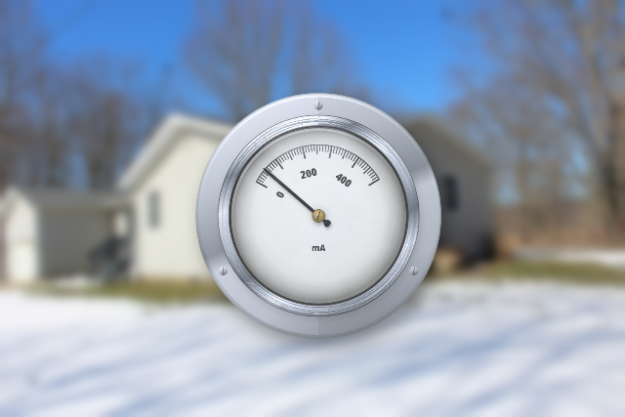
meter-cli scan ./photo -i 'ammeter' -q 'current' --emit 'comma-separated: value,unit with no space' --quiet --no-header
50,mA
